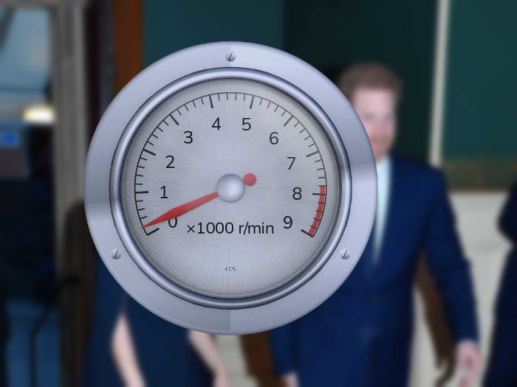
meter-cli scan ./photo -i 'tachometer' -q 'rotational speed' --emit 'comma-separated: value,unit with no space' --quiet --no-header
200,rpm
